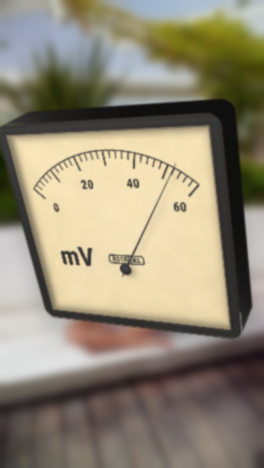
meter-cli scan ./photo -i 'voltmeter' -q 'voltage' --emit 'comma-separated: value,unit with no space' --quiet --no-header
52,mV
